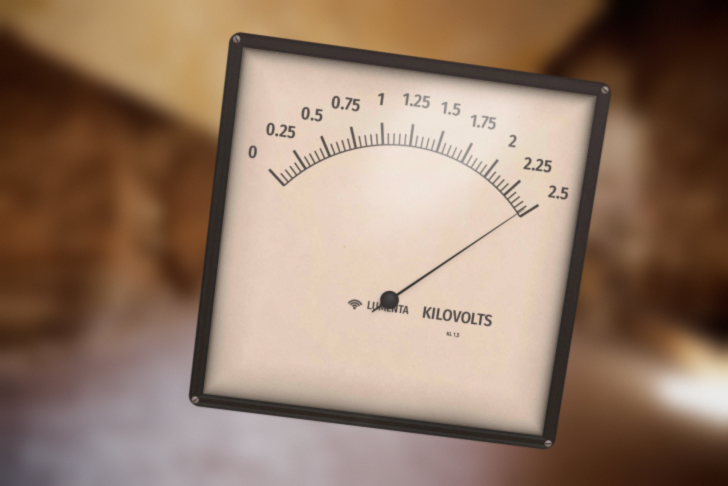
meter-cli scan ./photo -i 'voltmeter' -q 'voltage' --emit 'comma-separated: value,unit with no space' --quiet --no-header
2.45,kV
